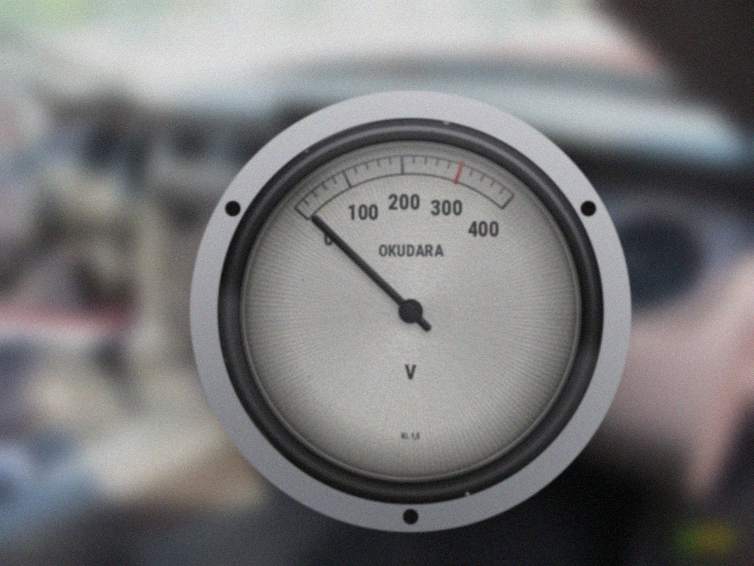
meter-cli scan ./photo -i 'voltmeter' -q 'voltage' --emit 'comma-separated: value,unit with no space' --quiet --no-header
10,V
